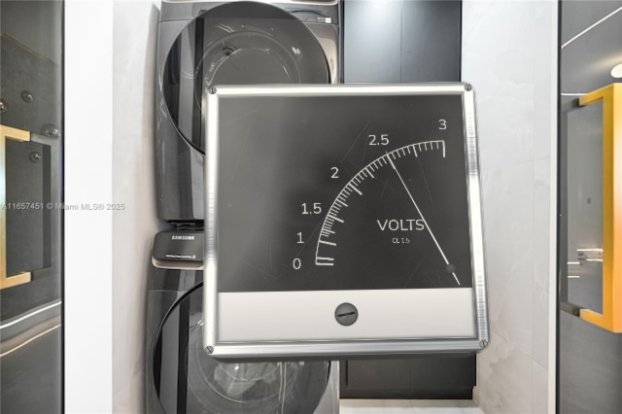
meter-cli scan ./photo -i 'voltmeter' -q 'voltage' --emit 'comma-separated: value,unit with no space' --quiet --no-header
2.5,V
